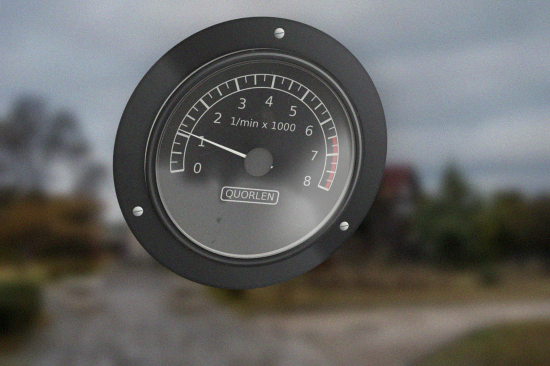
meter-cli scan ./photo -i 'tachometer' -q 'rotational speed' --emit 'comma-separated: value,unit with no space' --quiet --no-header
1125,rpm
